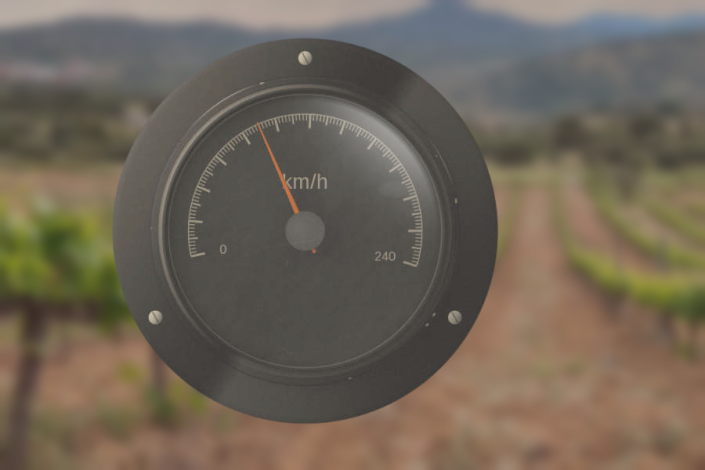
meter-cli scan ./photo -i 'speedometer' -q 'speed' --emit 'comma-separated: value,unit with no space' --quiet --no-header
90,km/h
